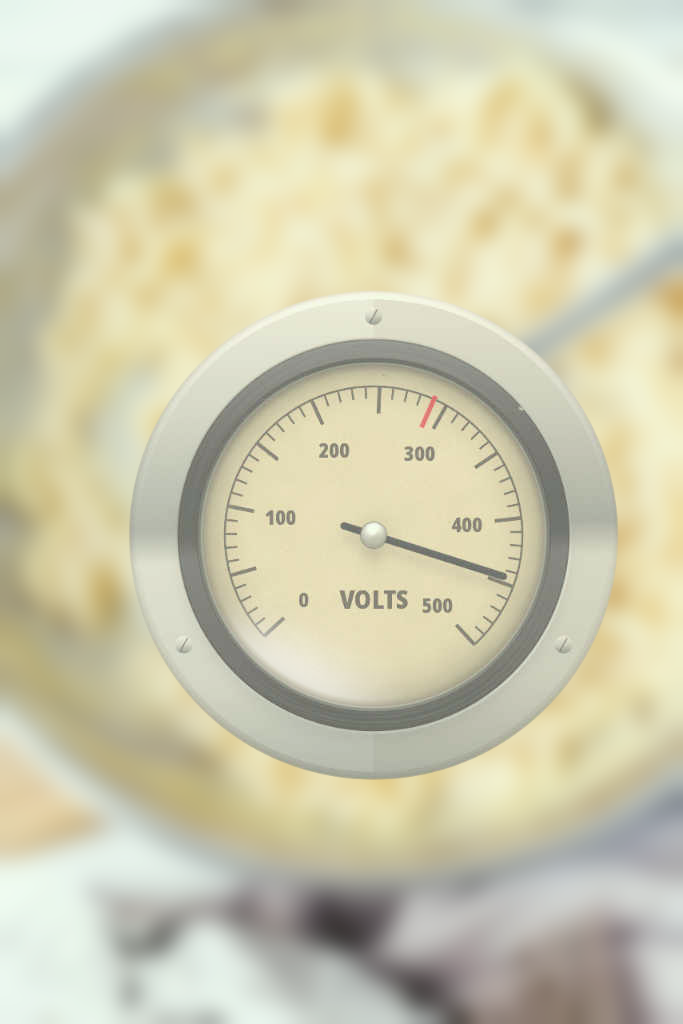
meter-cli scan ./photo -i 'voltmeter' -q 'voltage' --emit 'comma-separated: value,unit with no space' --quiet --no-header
445,V
